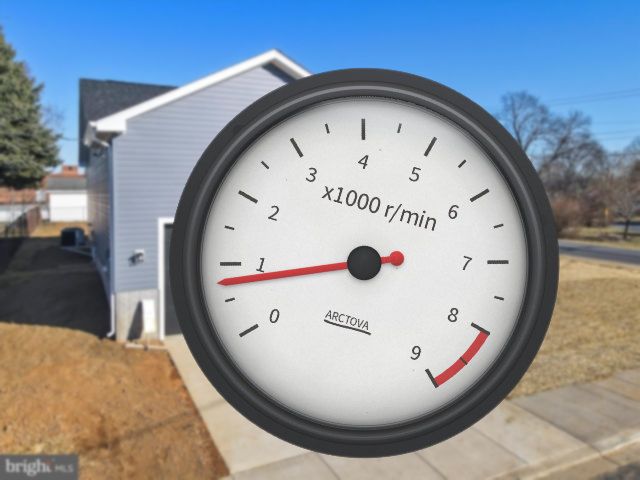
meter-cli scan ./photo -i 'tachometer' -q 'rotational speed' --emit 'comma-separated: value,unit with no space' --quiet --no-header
750,rpm
